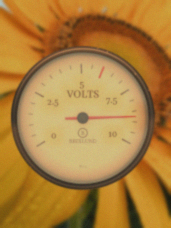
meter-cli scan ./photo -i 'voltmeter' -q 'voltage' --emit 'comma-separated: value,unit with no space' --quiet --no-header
8.75,V
